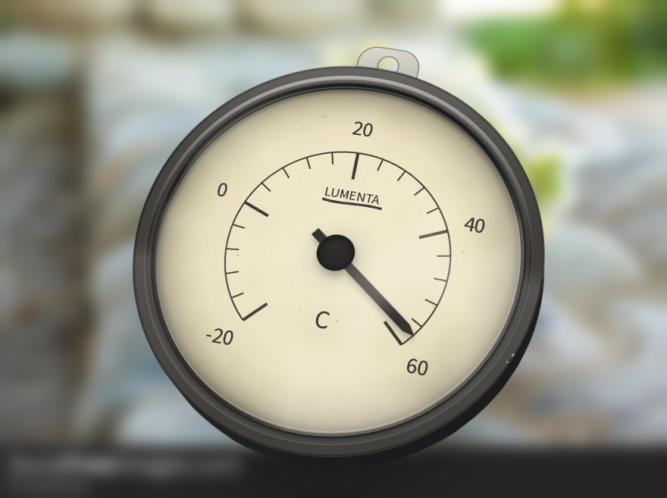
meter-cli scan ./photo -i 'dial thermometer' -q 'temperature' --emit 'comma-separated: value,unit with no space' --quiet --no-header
58,°C
